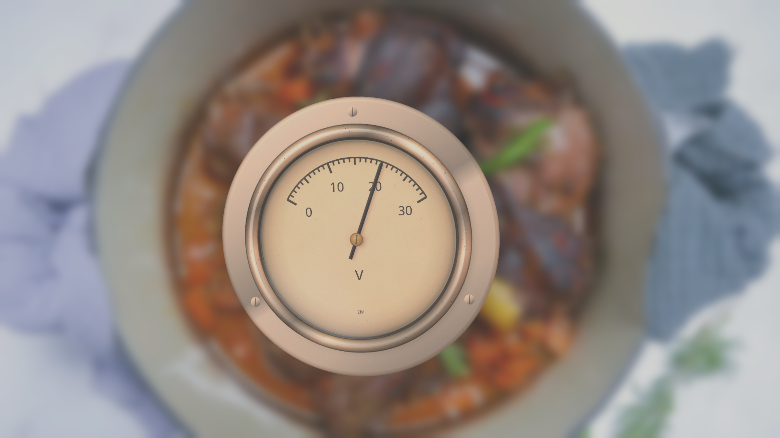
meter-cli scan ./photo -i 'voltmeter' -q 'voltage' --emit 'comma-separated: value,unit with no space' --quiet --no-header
20,V
